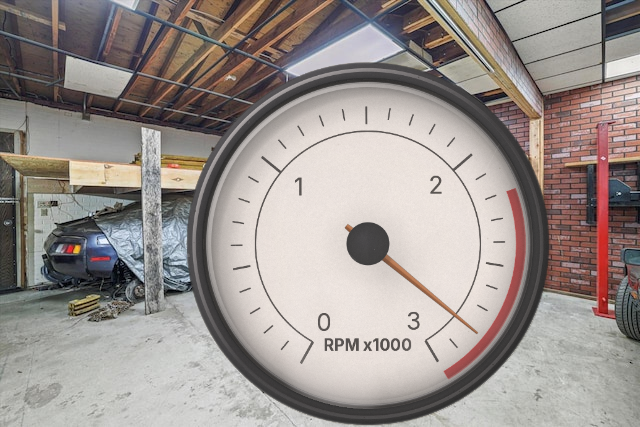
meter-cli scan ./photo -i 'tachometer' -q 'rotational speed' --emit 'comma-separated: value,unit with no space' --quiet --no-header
2800,rpm
